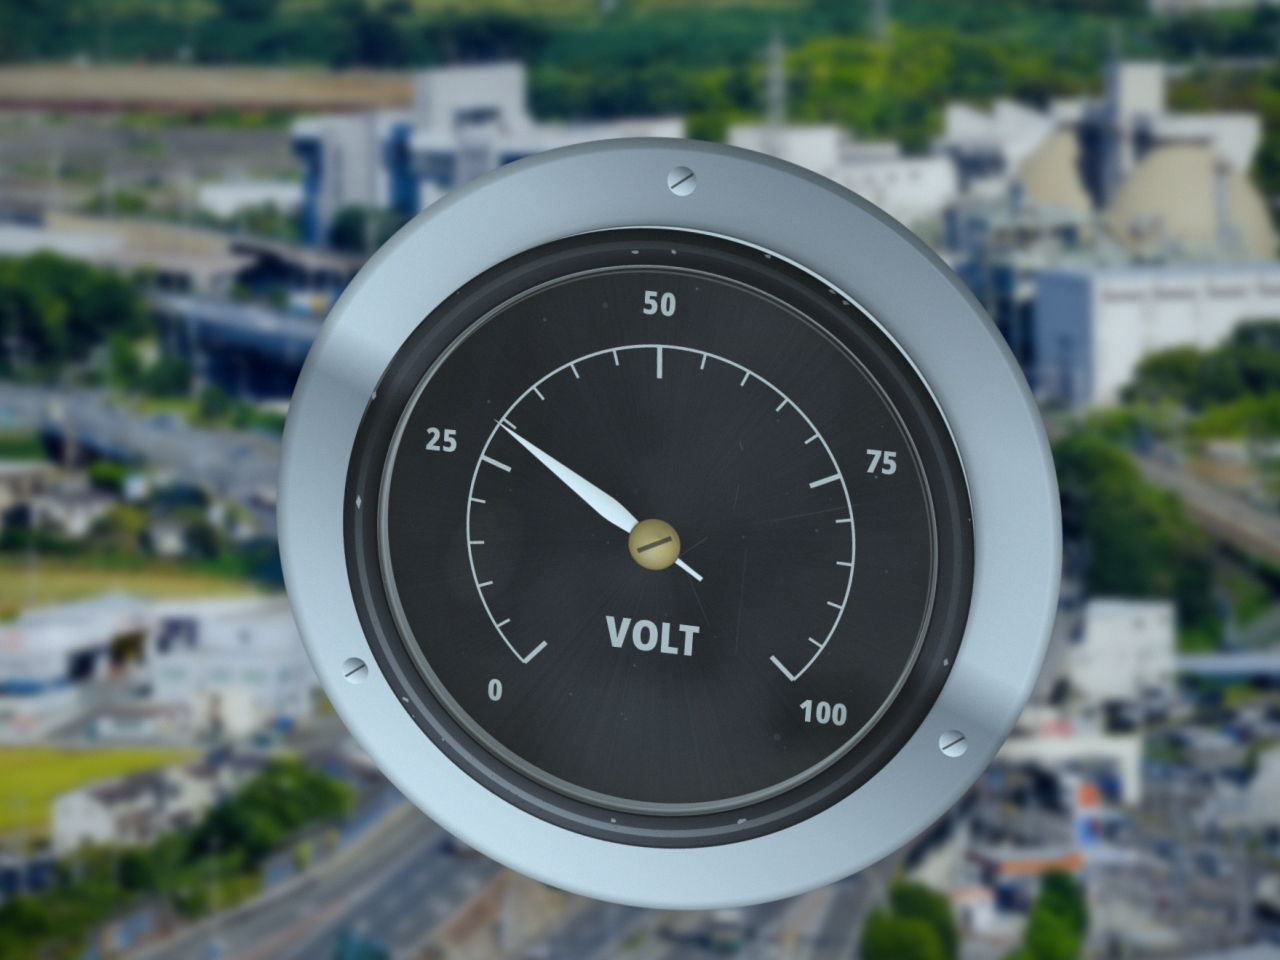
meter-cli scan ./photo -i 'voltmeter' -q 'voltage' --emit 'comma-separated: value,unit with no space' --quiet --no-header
30,V
